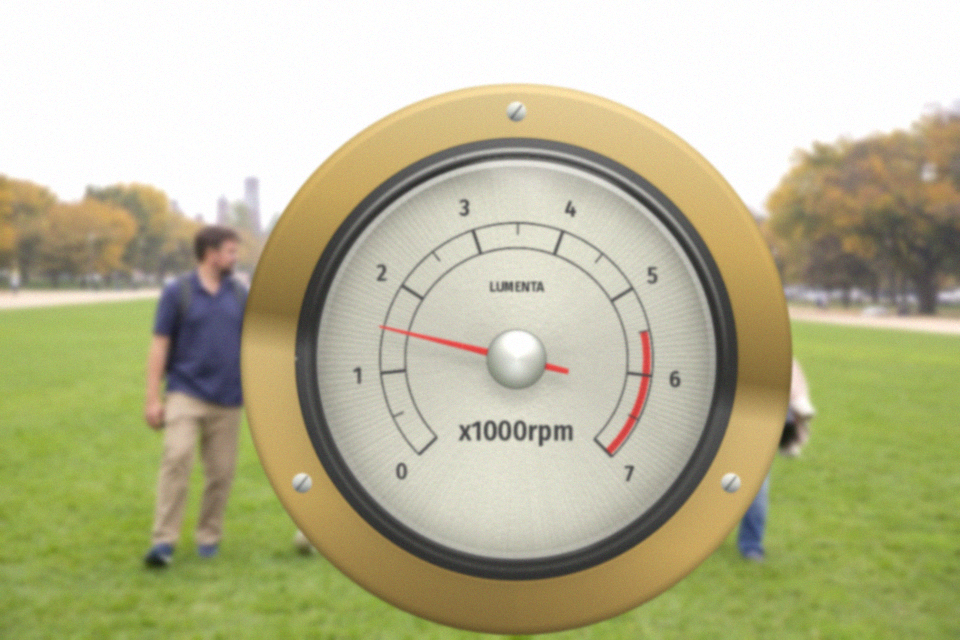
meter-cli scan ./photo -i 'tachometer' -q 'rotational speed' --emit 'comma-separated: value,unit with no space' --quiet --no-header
1500,rpm
